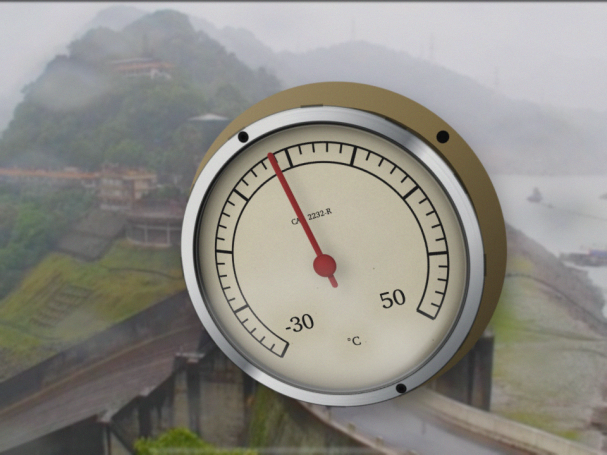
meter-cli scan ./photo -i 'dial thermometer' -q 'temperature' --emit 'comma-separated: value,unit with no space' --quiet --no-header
8,°C
